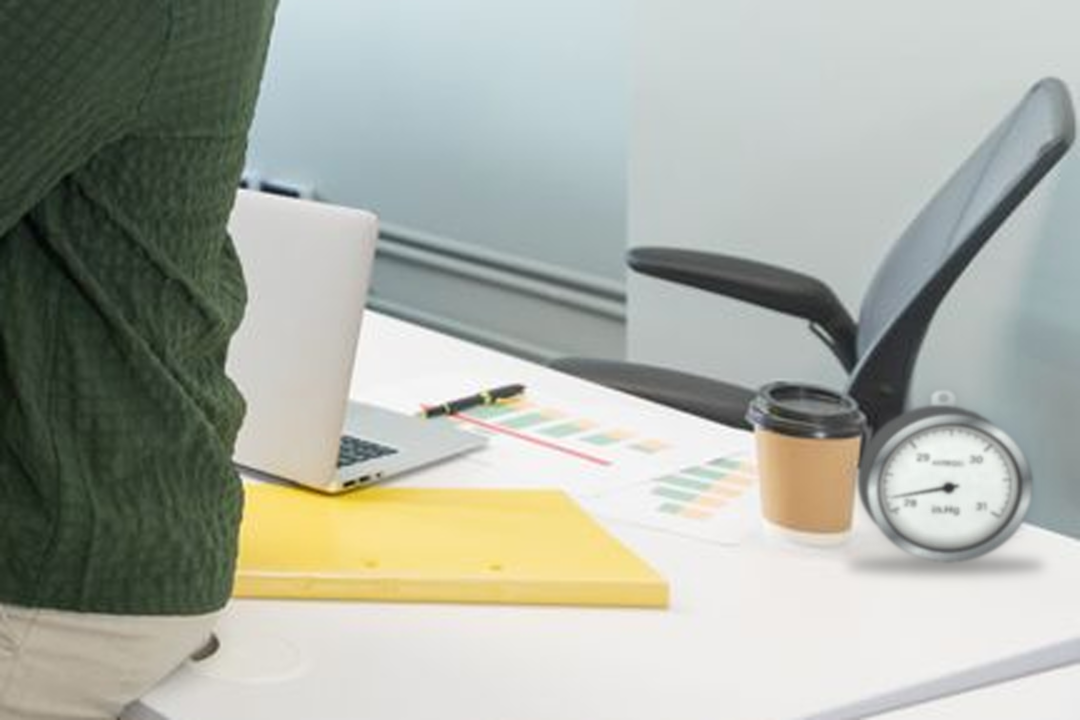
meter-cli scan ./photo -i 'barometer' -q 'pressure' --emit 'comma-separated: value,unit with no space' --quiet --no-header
28.2,inHg
